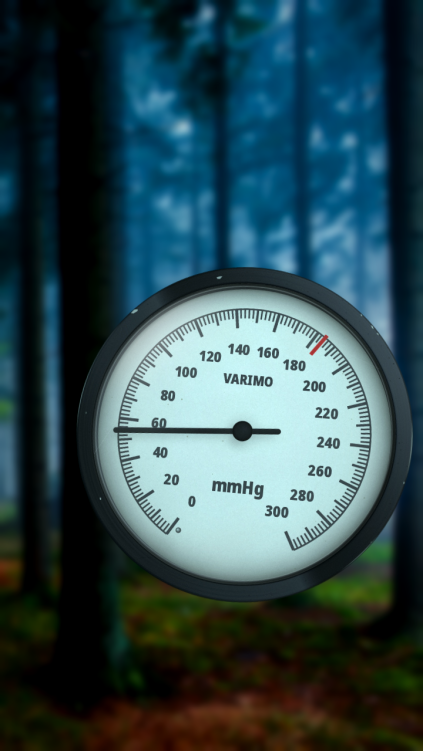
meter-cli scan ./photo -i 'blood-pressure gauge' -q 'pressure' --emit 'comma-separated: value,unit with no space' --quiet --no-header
54,mmHg
